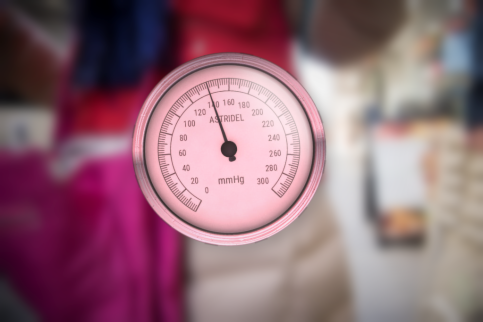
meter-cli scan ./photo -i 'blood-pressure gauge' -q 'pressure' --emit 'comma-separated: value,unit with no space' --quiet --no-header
140,mmHg
